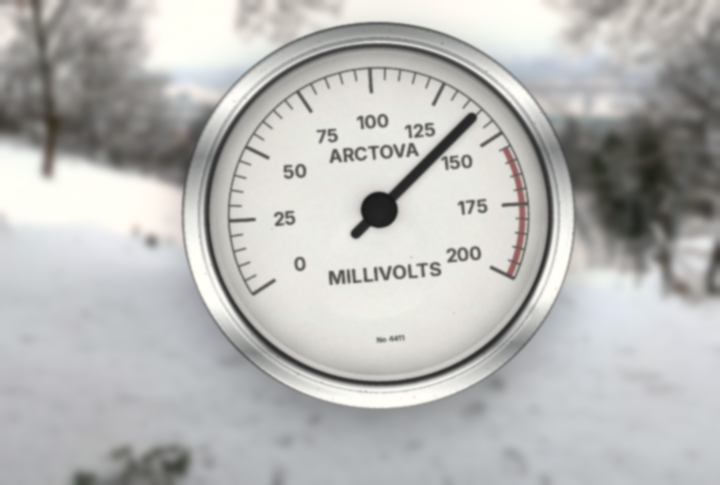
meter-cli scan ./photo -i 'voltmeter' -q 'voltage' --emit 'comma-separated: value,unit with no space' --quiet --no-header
140,mV
